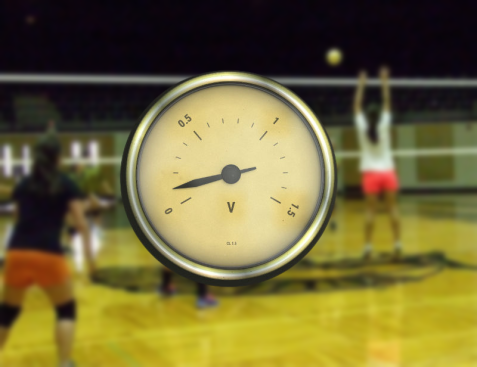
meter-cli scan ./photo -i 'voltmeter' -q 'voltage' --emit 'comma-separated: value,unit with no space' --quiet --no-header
0.1,V
